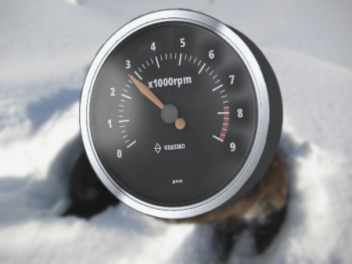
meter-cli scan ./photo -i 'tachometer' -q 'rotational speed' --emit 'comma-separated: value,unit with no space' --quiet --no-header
2800,rpm
